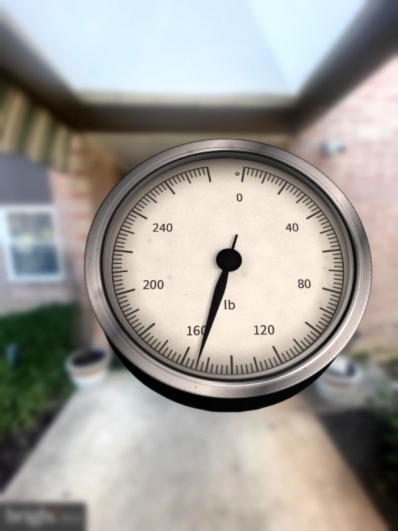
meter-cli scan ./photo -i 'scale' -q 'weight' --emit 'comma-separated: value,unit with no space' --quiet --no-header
154,lb
